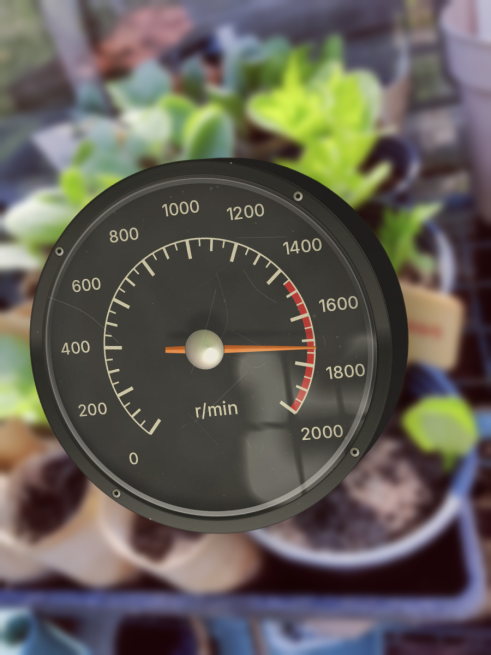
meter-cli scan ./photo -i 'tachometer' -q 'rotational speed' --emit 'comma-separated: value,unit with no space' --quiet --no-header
1725,rpm
